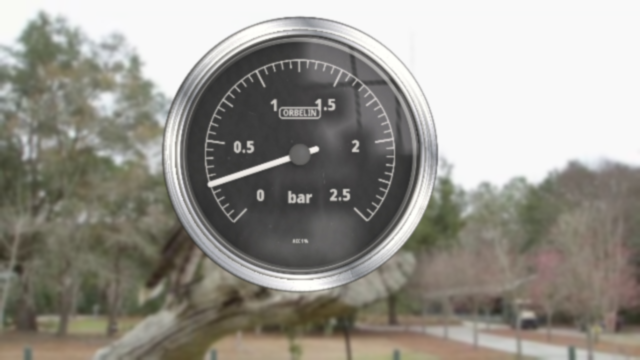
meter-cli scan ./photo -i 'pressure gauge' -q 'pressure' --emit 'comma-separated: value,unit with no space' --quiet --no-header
0.25,bar
